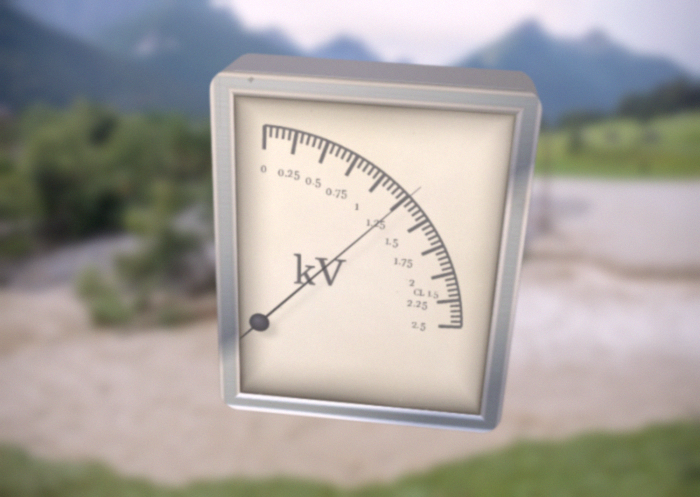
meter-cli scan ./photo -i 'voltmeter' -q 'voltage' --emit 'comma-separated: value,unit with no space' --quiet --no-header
1.25,kV
